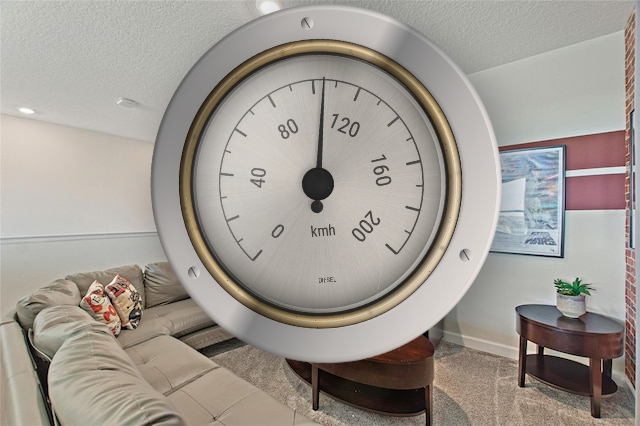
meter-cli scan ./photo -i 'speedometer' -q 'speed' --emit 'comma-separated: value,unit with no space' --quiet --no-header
105,km/h
